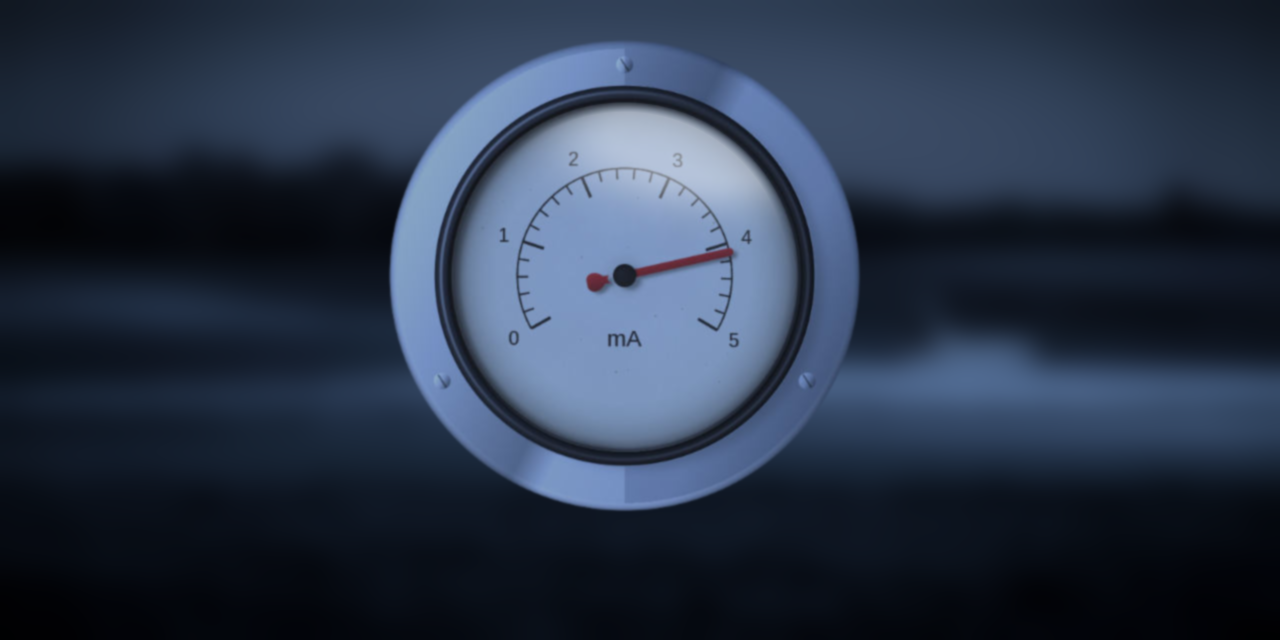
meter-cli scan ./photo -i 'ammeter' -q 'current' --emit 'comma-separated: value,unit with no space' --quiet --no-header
4.1,mA
